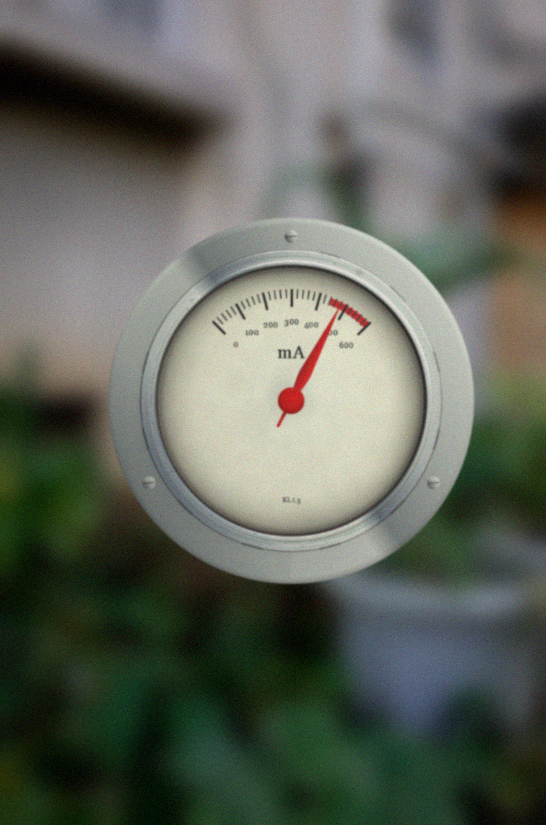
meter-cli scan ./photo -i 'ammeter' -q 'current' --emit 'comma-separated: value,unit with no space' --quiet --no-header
480,mA
